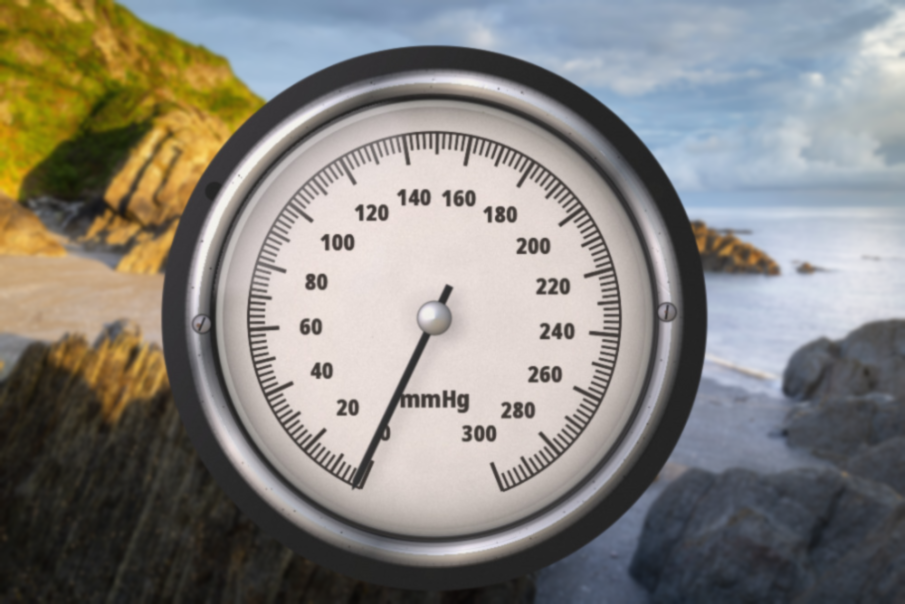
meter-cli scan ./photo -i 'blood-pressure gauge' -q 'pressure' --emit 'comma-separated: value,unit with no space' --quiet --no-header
2,mmHg
